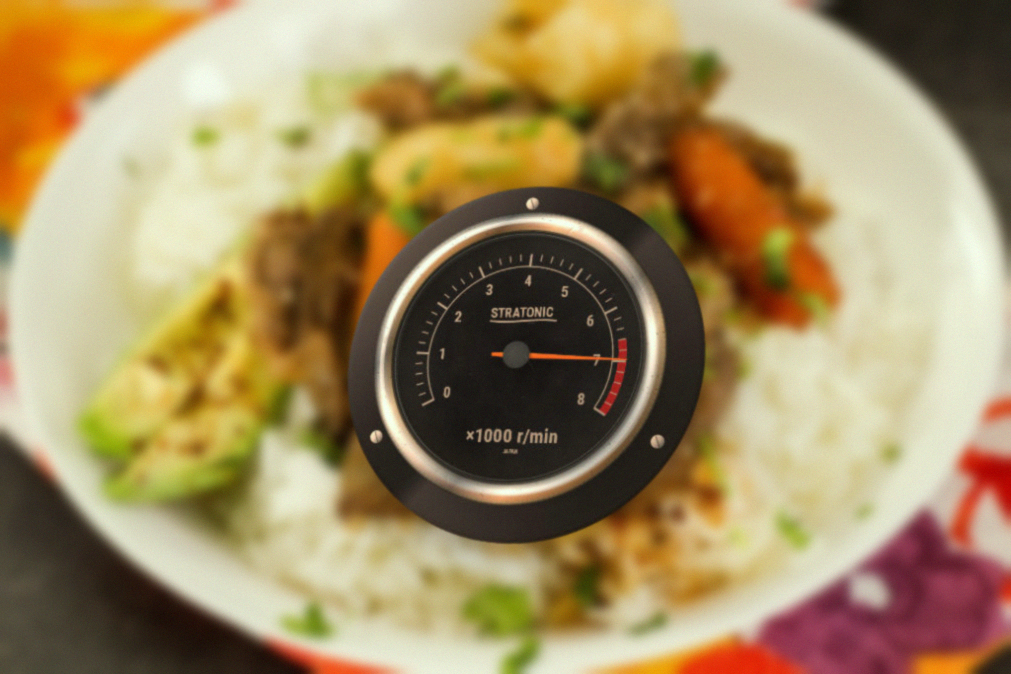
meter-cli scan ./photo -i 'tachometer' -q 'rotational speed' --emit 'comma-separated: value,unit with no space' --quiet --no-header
7000,rpm
